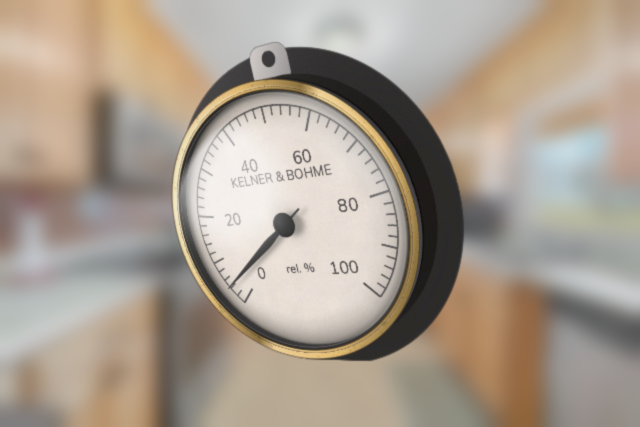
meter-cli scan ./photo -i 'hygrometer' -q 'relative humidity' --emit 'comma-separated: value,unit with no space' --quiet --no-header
4,%
